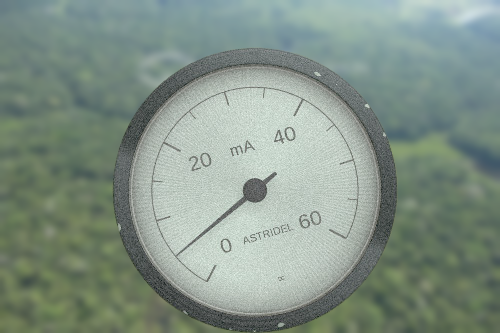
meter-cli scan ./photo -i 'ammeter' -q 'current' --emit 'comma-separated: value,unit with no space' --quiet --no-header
5,mA
